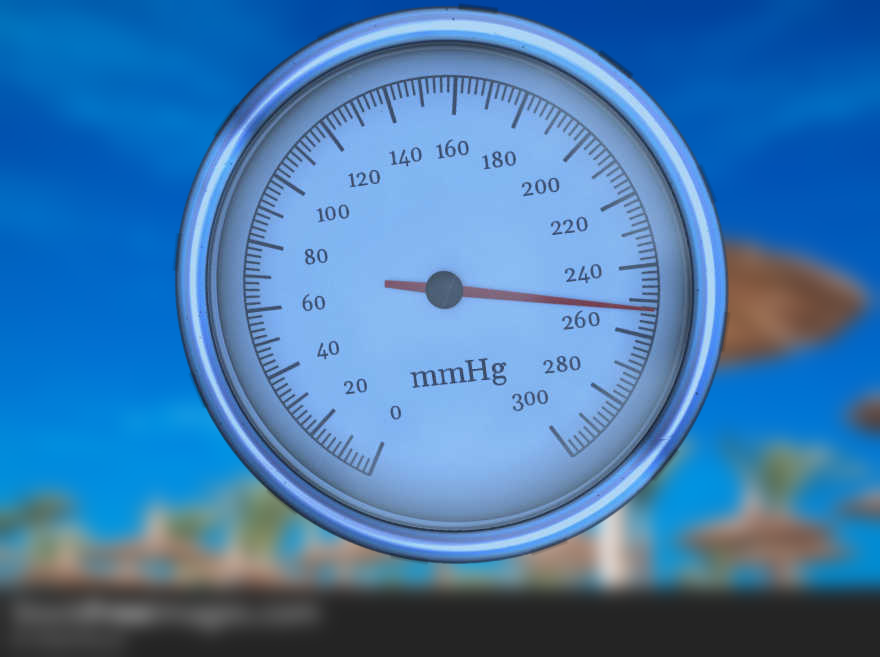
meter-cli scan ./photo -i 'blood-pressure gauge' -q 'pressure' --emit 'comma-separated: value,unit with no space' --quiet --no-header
252,mmHg
